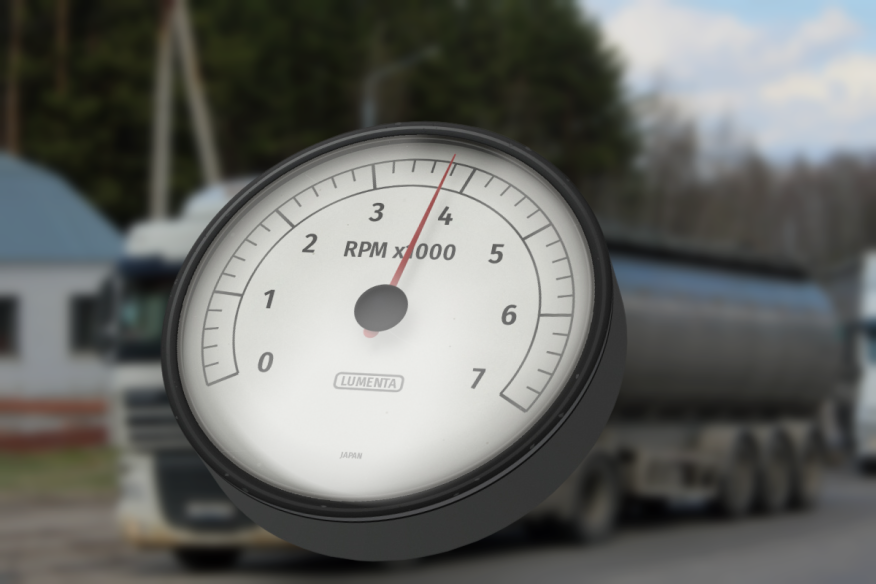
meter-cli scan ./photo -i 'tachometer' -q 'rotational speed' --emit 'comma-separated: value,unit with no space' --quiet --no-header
3800,rpm
